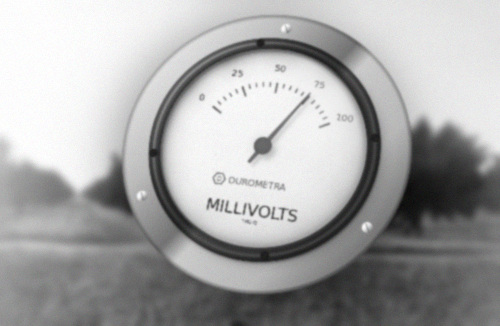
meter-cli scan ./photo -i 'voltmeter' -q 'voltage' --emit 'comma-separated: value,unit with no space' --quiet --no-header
75,mV
